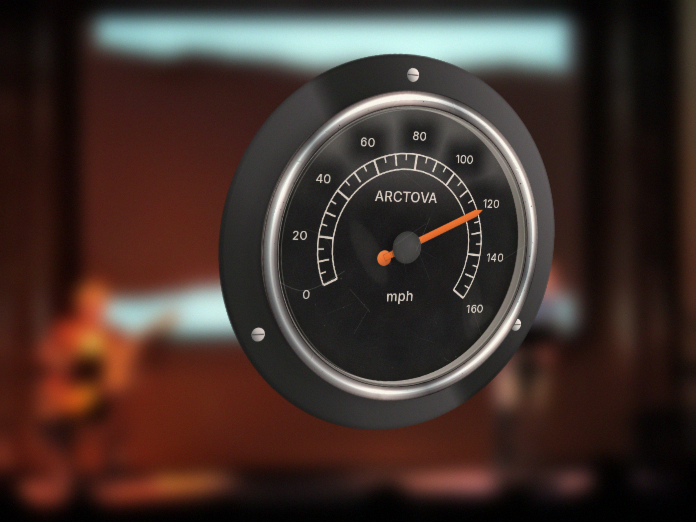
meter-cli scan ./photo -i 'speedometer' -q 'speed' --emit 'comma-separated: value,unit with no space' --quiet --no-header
120,mph
